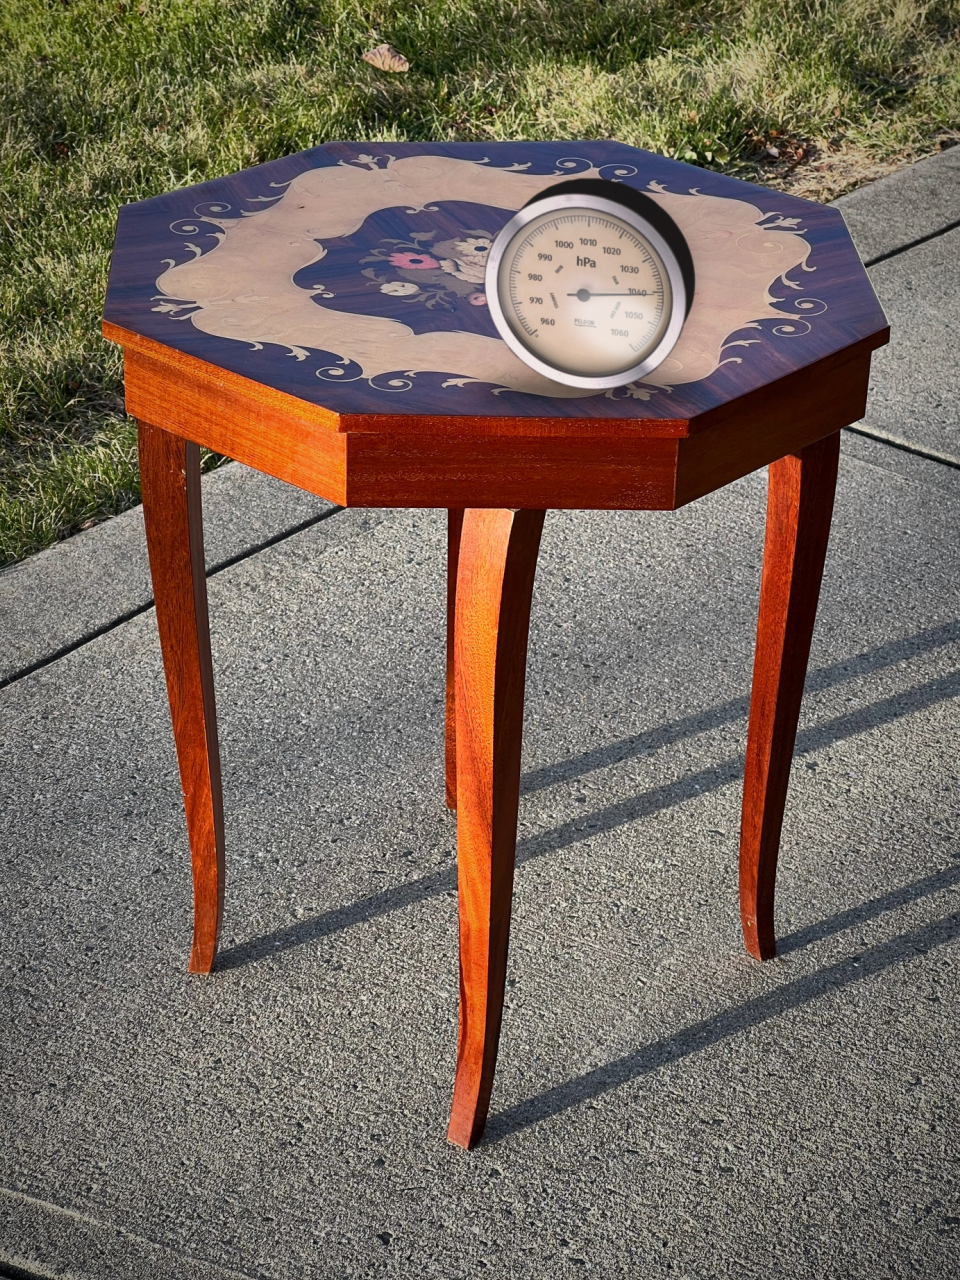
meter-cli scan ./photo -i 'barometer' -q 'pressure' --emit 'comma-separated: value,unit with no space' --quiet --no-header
1040,hPa
